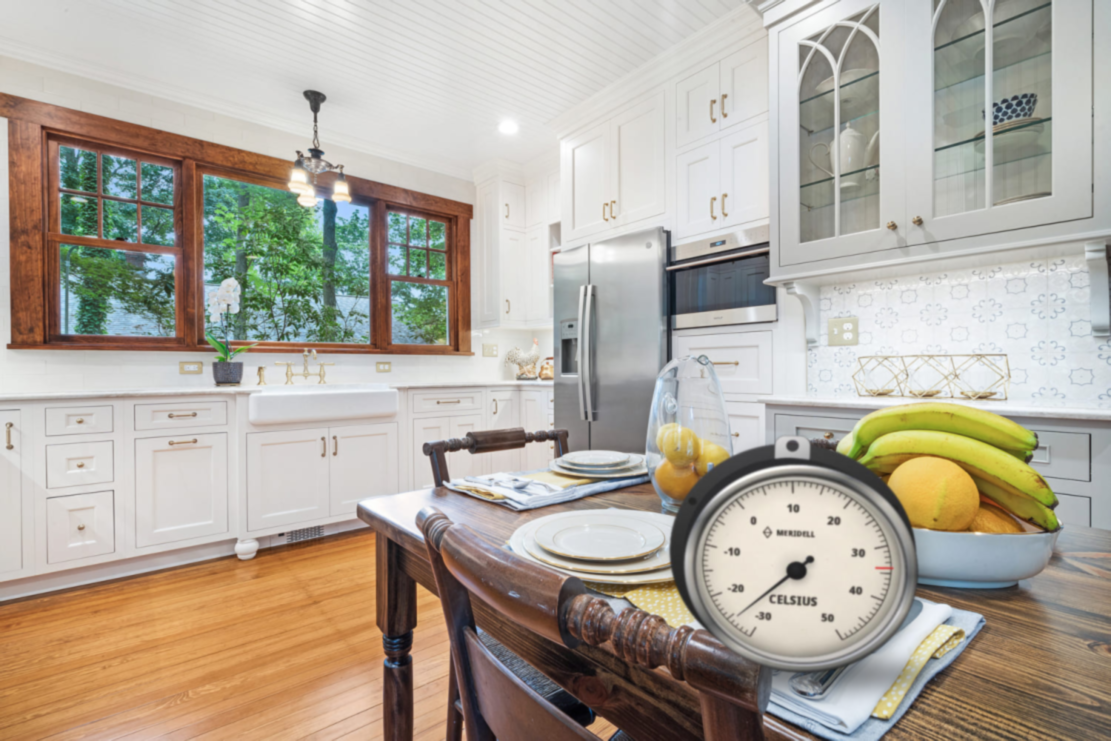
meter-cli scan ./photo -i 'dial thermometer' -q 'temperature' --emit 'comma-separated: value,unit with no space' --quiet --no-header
-25,°C
